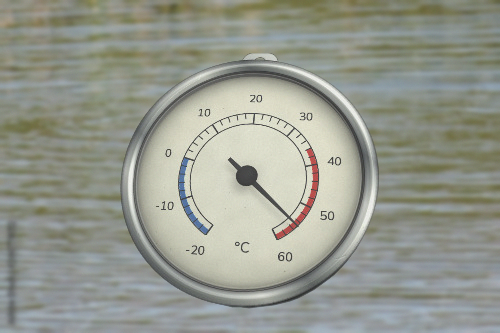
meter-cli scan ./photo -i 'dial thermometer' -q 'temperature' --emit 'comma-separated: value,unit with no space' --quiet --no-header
55,°C
